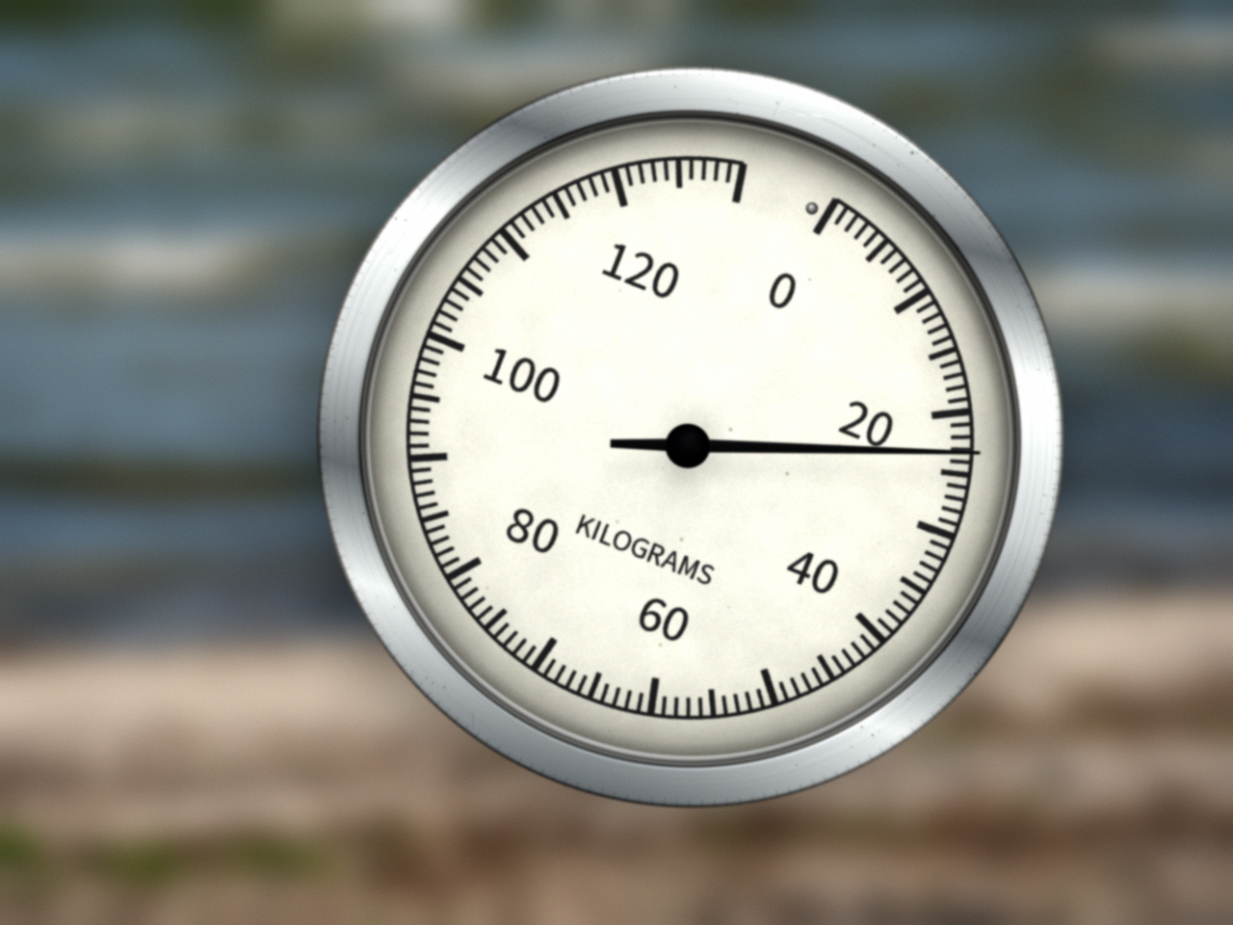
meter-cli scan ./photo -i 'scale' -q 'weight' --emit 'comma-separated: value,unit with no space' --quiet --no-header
23,kg
